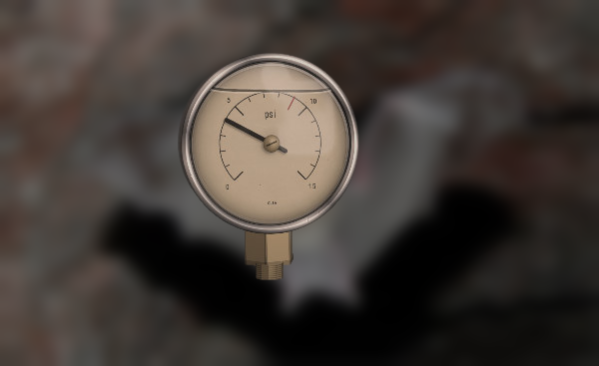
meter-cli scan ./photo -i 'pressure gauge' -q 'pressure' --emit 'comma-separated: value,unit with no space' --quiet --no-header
4,psi
